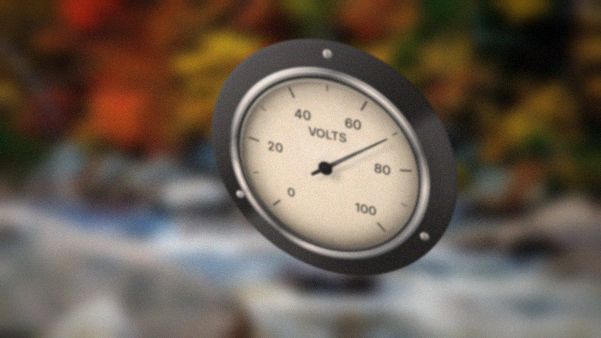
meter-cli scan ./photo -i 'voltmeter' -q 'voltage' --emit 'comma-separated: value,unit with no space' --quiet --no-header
70,V
